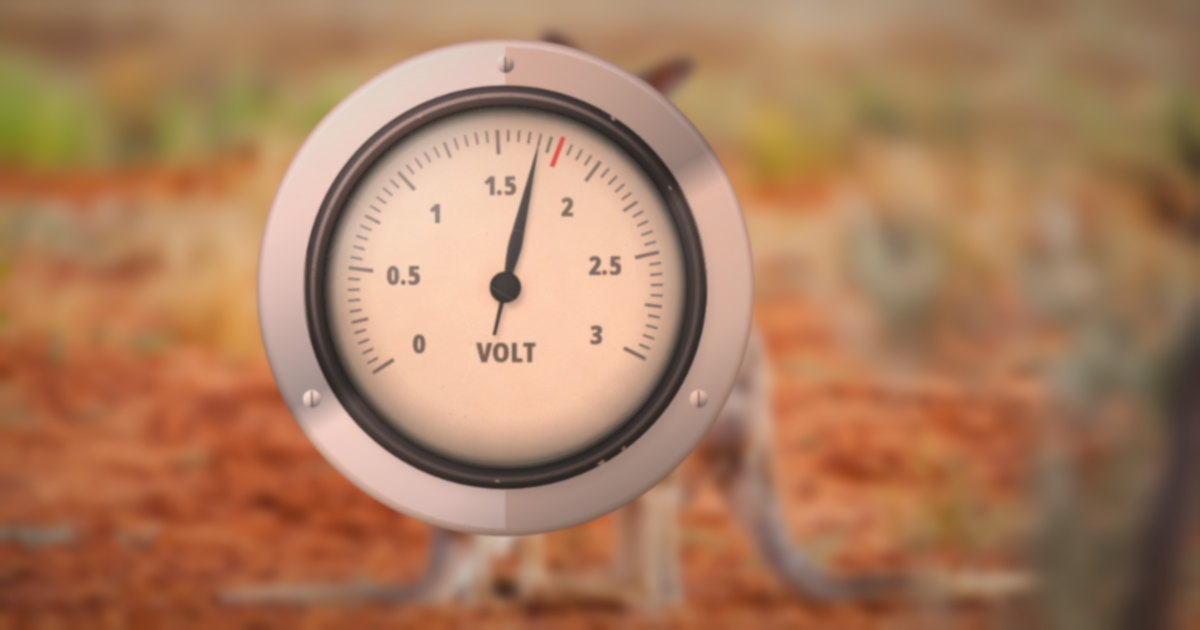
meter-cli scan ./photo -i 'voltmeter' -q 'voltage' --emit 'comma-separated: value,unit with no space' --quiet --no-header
1.7,V
